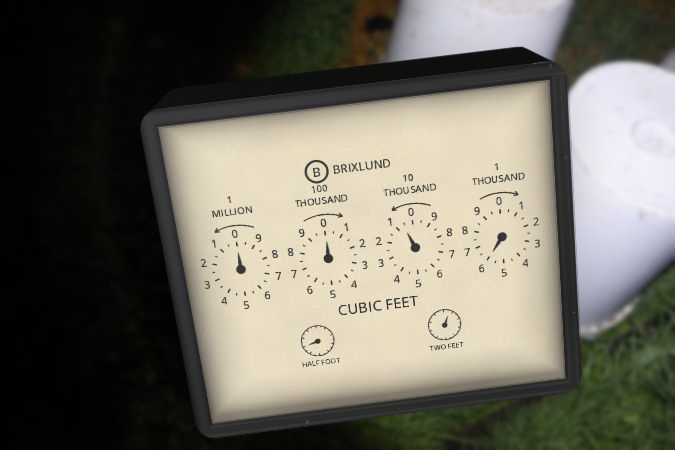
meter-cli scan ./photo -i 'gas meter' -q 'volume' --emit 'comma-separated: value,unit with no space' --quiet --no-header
600,ft³
